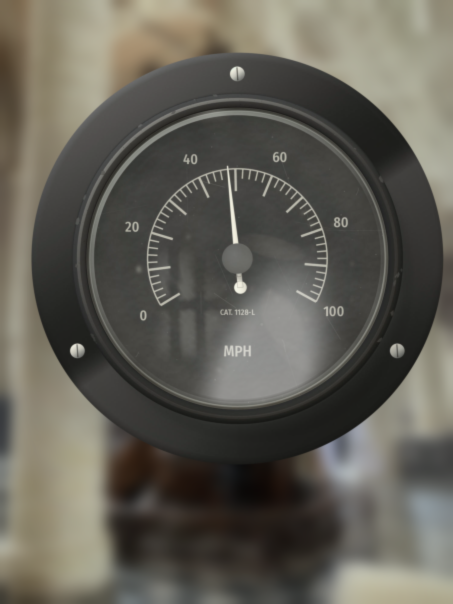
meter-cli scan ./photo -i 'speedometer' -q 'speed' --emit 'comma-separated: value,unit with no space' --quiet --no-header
48,mph
